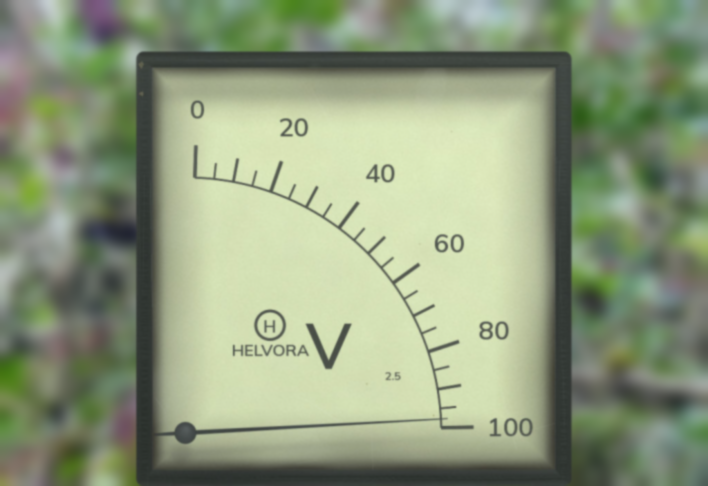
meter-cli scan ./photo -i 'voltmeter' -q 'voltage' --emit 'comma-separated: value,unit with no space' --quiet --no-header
97.5,V
